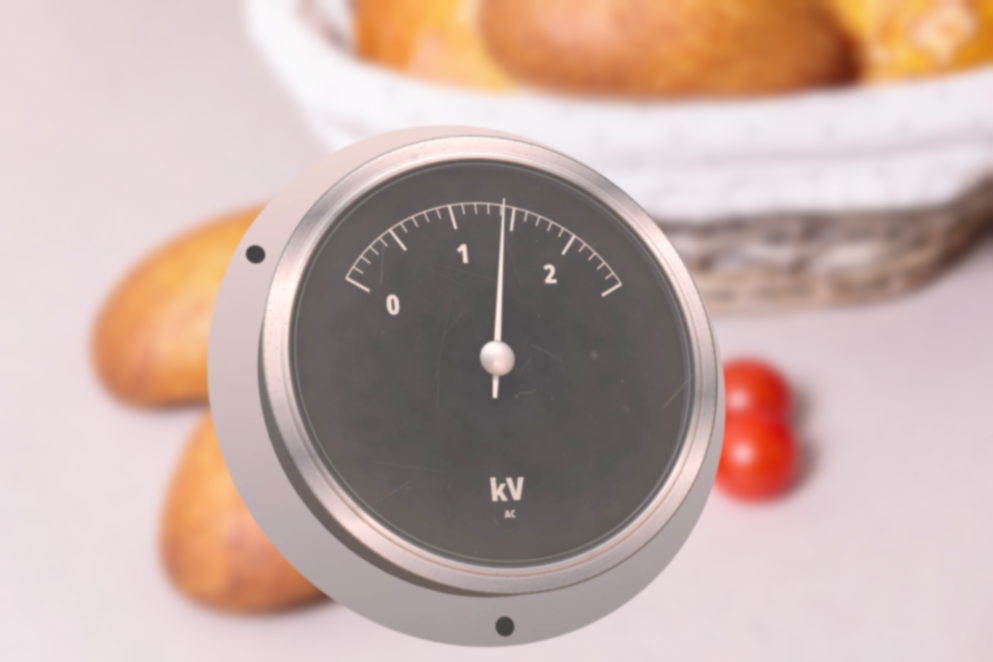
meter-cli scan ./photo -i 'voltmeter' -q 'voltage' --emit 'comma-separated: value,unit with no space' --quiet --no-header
1.4,kV
